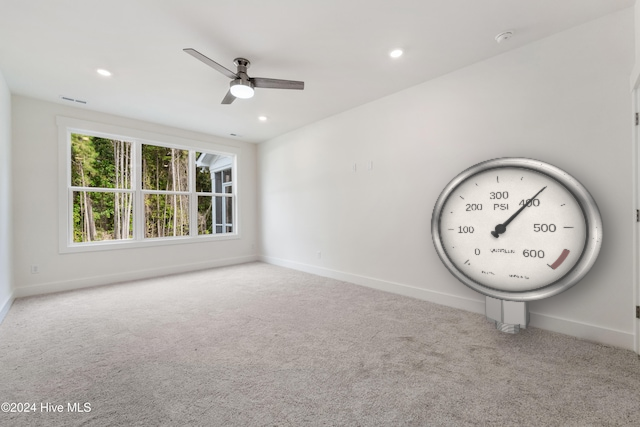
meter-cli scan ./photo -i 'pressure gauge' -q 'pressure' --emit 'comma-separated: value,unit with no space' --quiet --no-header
400,psi
